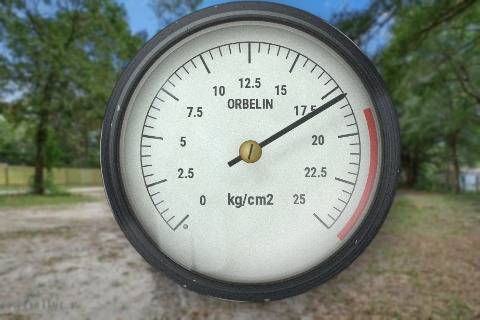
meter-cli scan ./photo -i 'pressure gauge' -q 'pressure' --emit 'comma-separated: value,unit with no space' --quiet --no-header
18,kg/cm²
